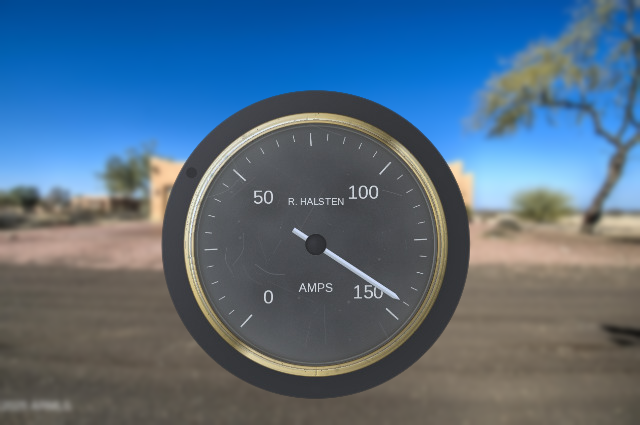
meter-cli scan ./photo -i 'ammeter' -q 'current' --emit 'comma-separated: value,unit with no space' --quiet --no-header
145,A
